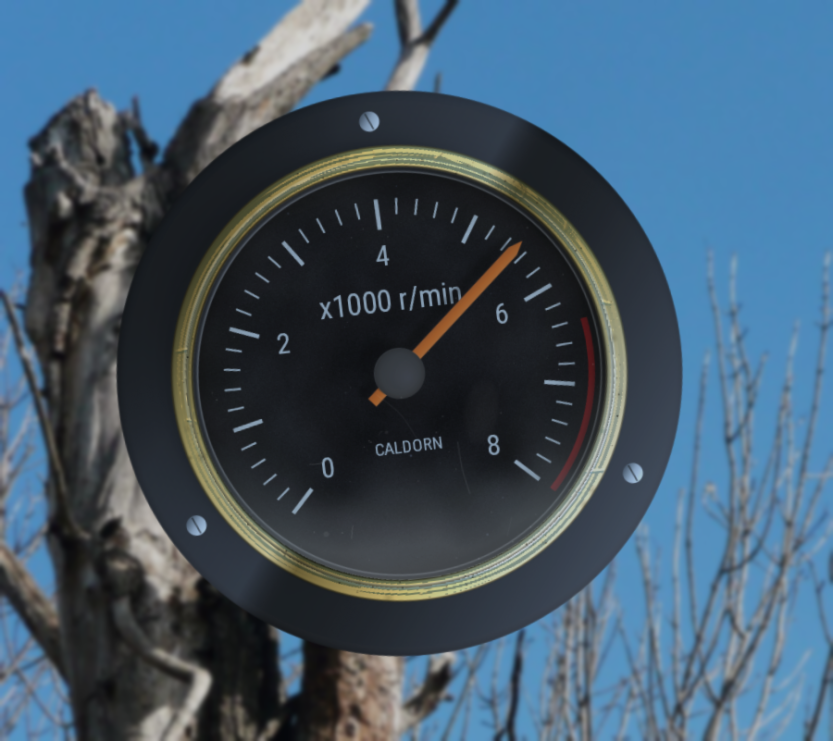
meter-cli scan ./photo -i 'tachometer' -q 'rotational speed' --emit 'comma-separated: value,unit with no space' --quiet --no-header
5500,rpm
